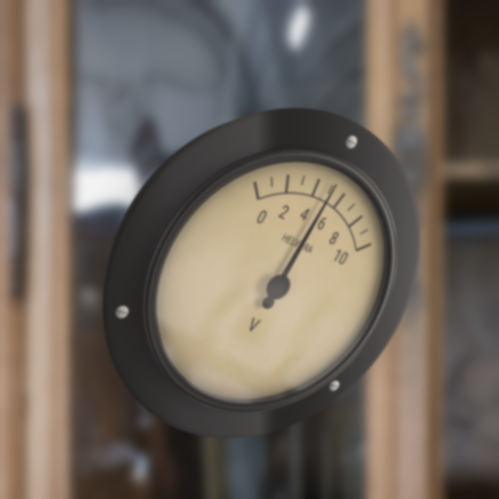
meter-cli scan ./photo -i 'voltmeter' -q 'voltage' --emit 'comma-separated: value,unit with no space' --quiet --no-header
5,V
